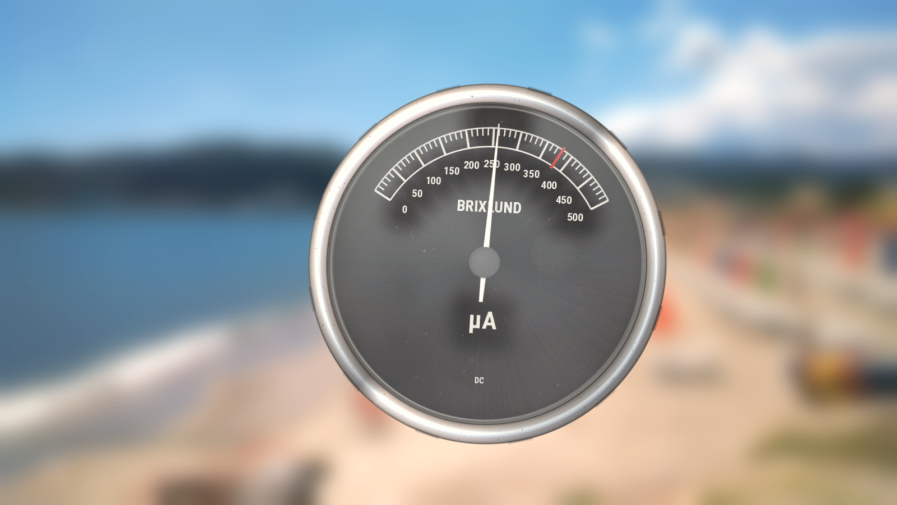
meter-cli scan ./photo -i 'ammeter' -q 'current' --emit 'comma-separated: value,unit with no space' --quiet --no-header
260,µA
